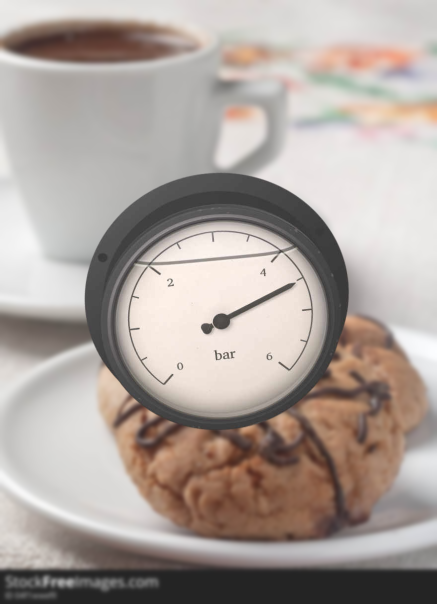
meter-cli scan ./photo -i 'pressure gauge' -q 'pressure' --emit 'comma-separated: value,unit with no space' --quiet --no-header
4.5,bar
